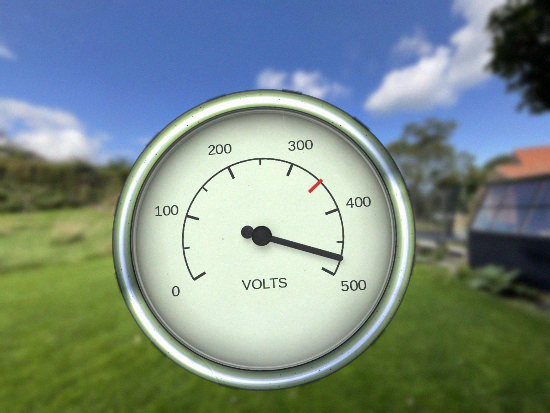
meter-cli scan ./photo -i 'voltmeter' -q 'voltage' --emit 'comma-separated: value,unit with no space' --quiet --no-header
475,V
